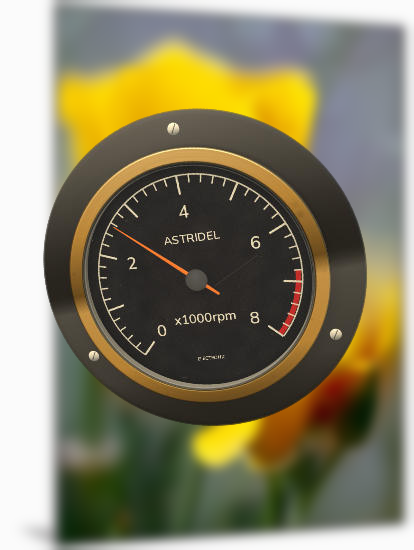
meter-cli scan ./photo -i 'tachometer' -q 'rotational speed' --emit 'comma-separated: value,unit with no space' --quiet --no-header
2600,rpm
